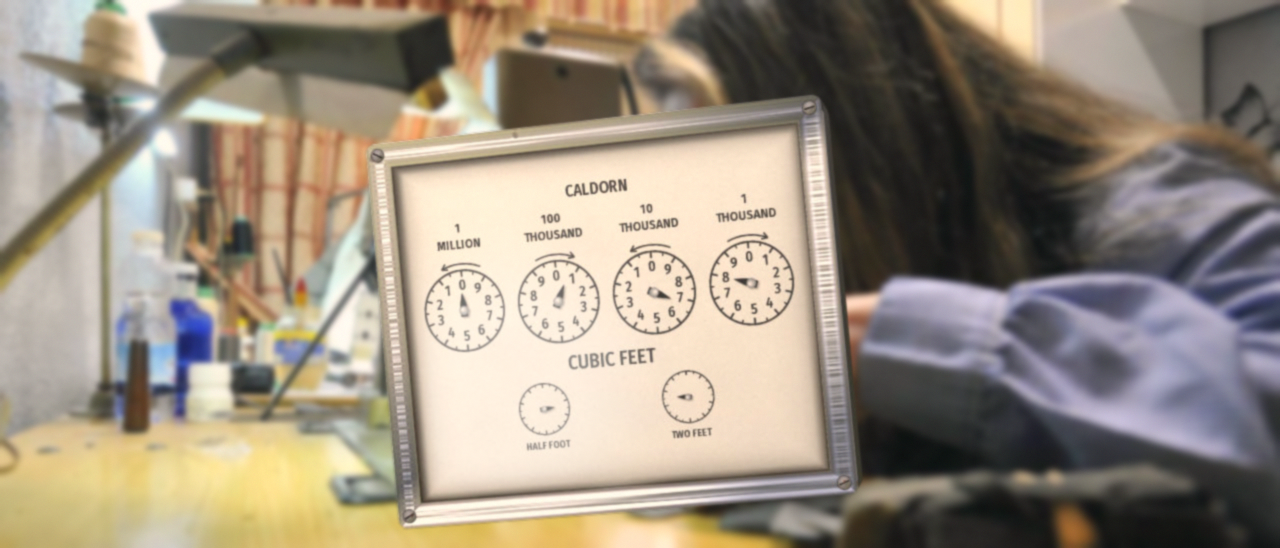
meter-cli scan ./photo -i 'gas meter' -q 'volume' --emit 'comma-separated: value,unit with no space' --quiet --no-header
6800,ft³
